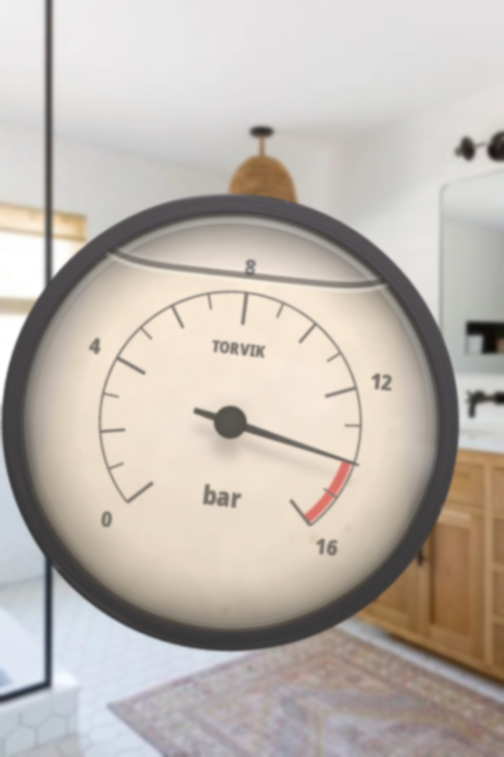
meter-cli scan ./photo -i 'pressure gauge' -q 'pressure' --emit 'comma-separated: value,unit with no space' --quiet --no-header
14,bar
